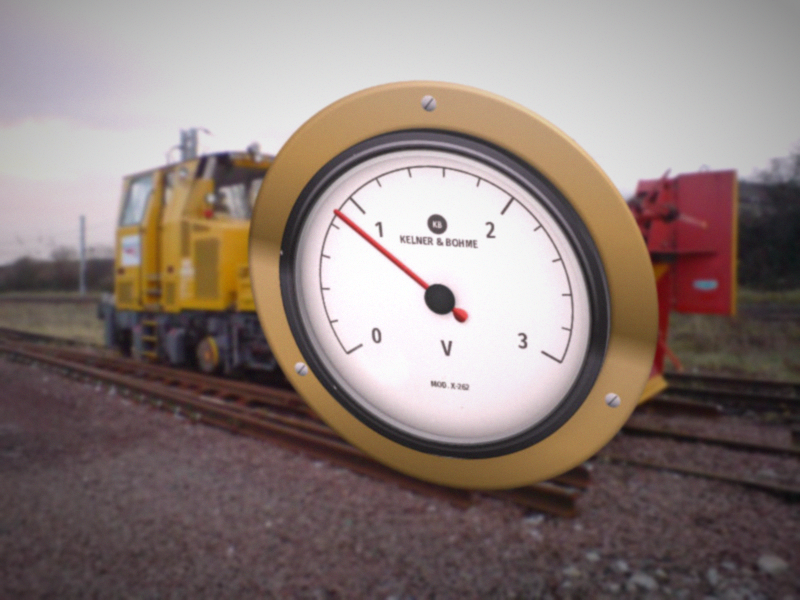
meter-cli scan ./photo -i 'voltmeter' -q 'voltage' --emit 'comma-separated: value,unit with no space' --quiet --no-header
0.9,V
